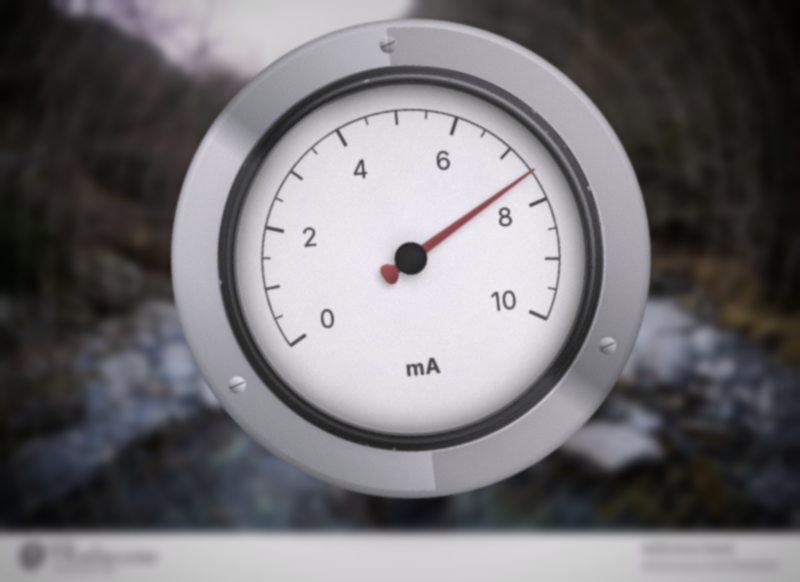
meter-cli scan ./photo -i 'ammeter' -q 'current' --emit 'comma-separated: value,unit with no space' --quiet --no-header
7.5,mA
